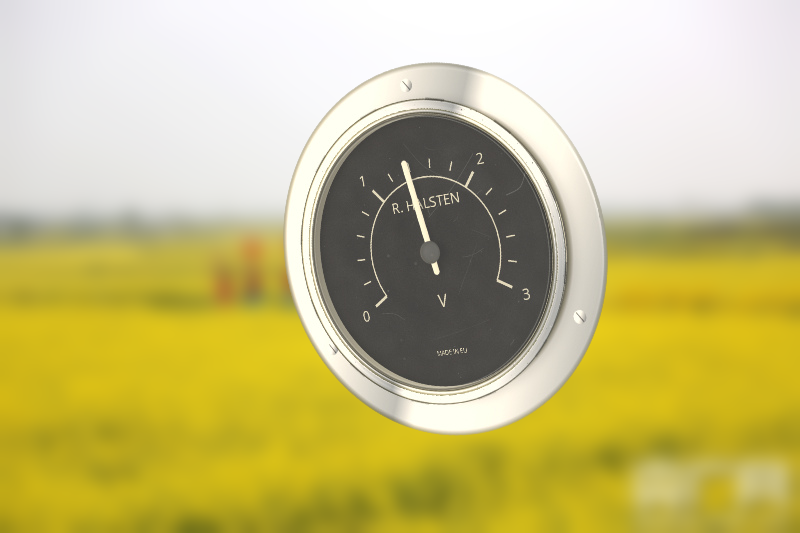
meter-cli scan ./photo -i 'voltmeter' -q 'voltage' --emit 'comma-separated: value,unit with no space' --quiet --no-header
1.4,V
